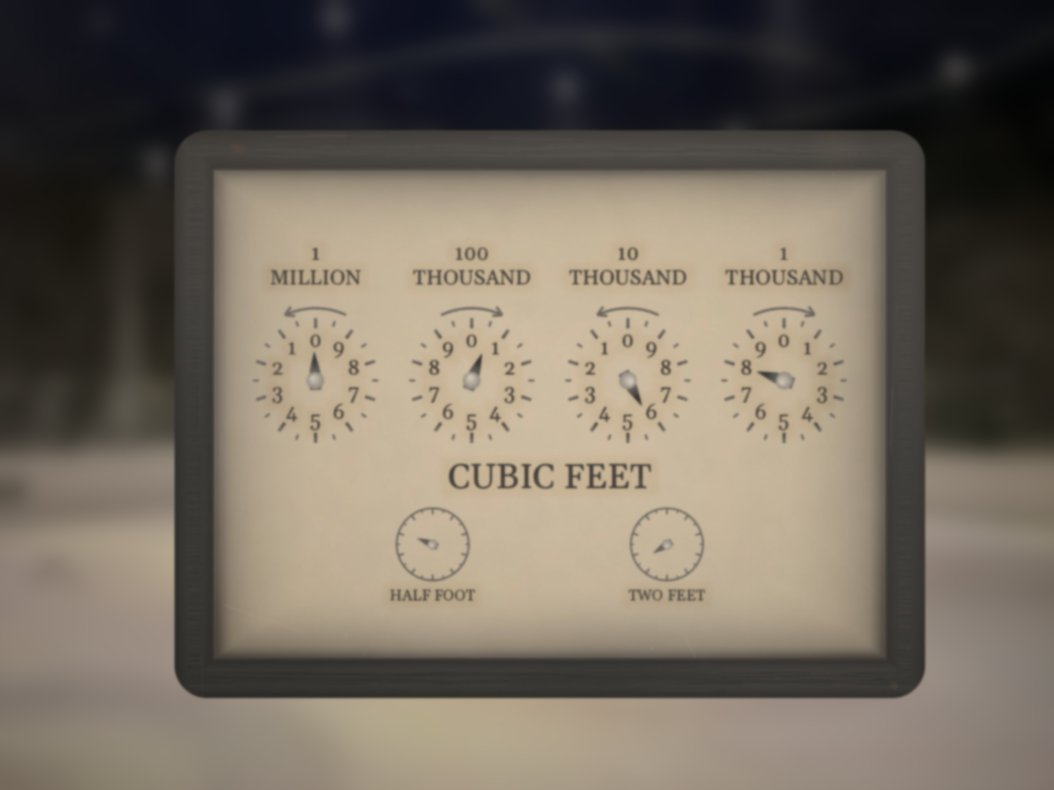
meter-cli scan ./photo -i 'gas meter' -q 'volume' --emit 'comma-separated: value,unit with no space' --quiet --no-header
5800,ft³
